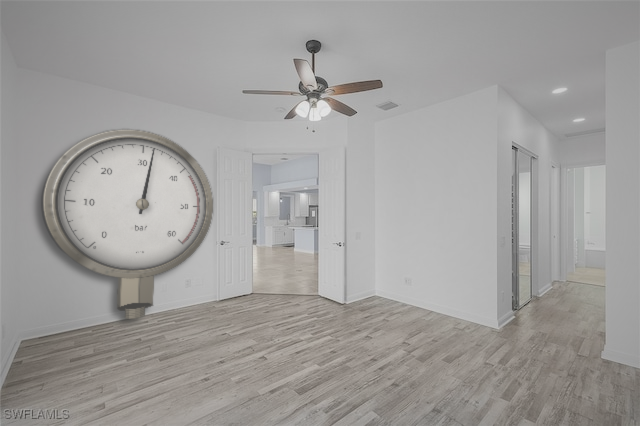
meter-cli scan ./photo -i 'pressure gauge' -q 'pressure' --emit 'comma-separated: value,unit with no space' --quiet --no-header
32,bar
